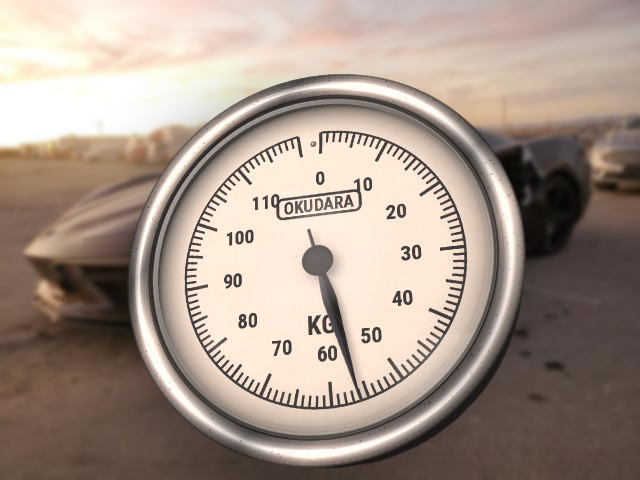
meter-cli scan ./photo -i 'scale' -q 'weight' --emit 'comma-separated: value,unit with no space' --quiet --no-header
56,kg
